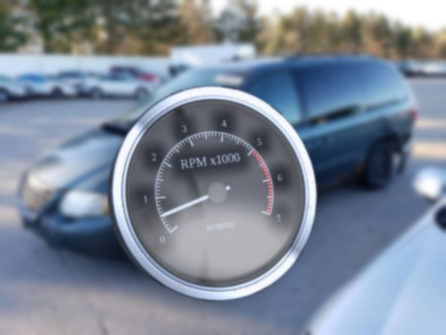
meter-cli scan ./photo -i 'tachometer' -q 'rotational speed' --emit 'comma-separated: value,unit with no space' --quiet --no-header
500,rpm
